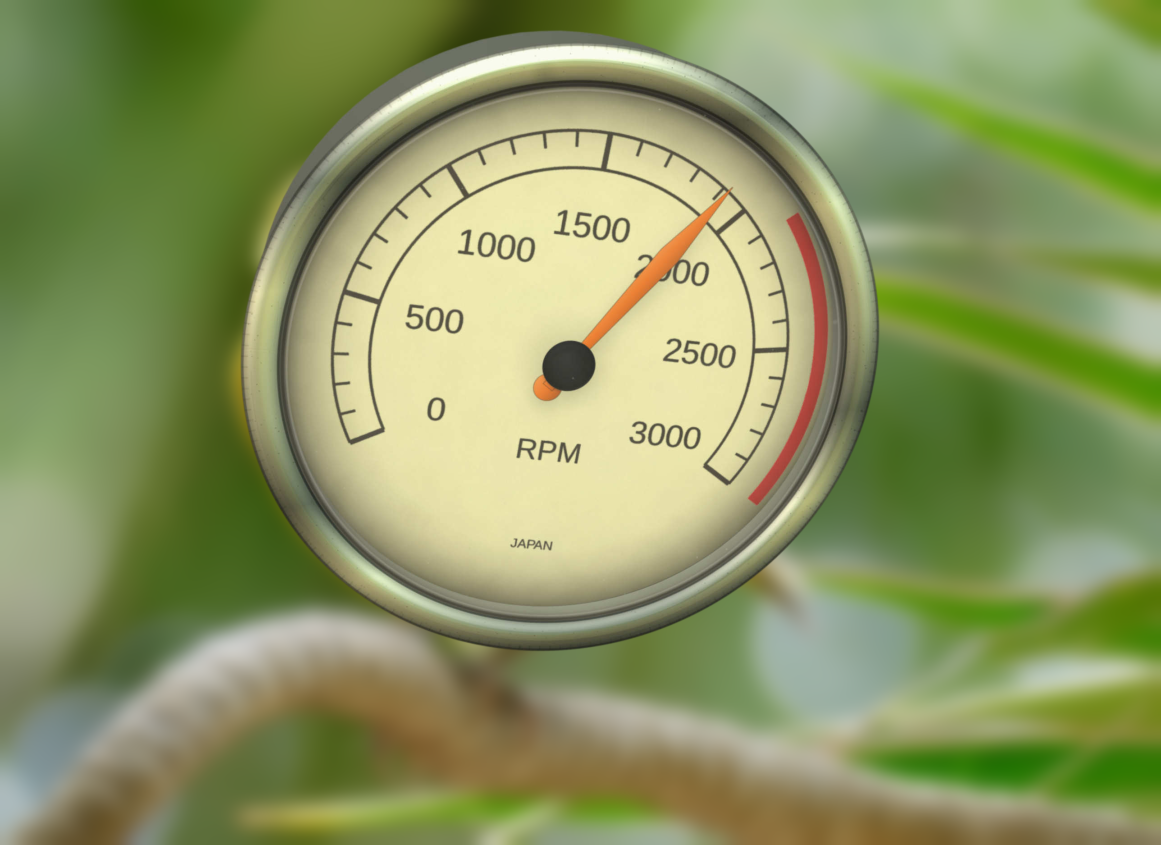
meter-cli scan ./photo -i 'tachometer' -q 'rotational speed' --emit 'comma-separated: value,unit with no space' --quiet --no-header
1900,rpm
